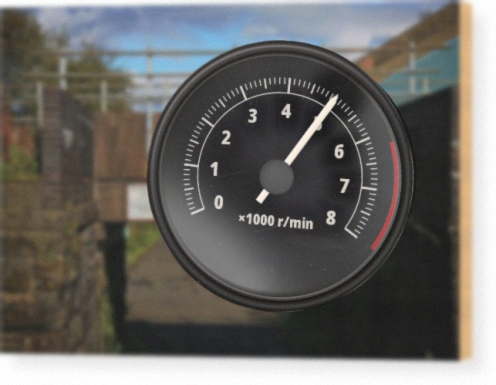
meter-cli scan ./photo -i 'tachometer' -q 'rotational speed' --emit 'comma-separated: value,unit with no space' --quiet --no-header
5000,rpm
